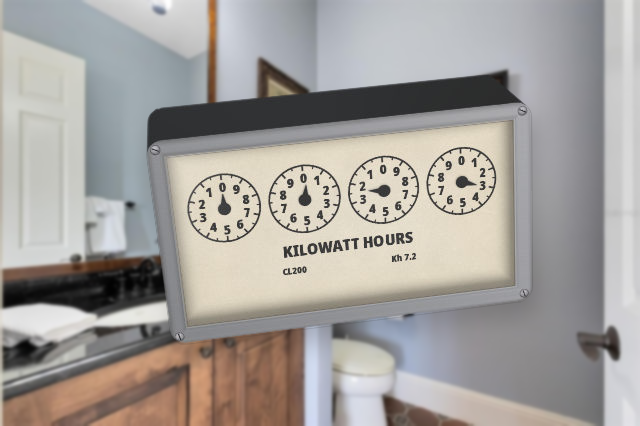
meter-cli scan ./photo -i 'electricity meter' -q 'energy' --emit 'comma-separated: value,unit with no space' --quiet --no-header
23,kWh
